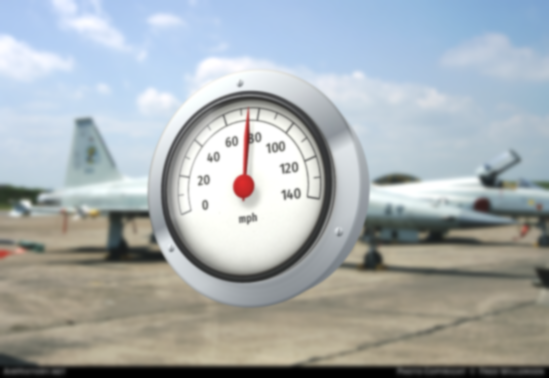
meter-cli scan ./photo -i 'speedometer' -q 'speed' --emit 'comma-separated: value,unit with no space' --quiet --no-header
75,mph
